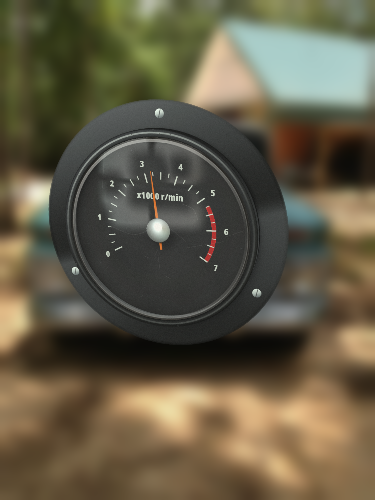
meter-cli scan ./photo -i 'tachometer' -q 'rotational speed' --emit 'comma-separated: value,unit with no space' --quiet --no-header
3250,rpm
